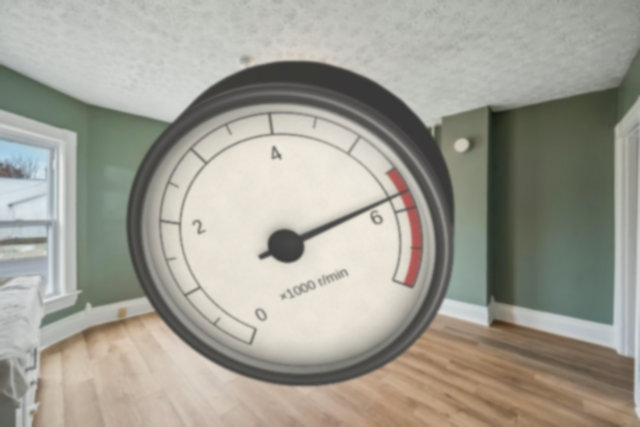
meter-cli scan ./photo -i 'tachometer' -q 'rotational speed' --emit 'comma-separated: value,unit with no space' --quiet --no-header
5750,rpm
